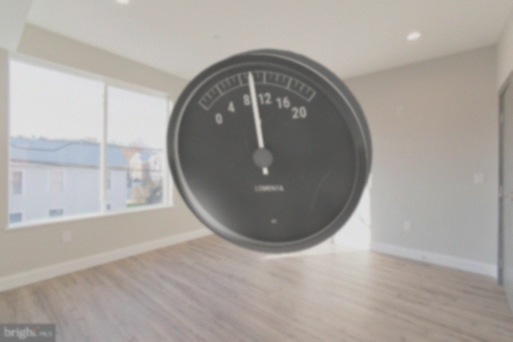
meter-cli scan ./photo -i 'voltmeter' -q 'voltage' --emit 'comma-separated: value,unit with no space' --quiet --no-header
10,V
